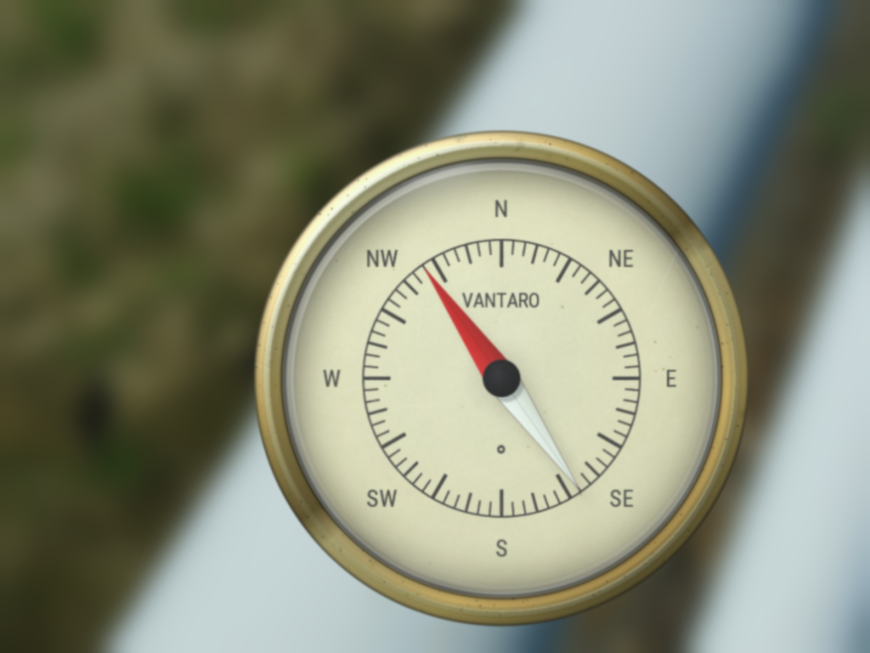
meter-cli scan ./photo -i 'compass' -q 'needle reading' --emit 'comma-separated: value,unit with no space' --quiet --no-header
325,°
